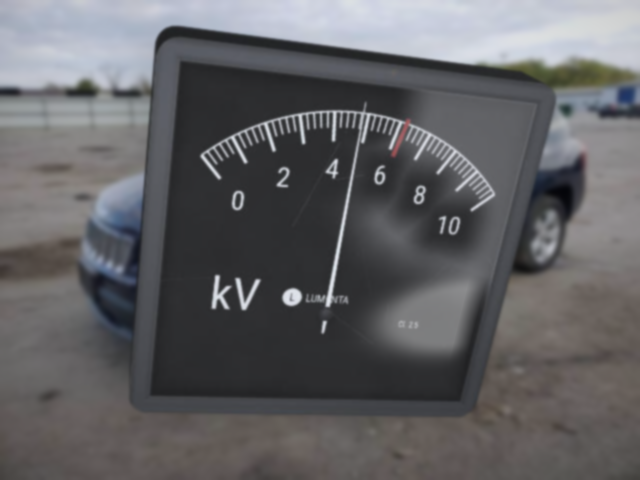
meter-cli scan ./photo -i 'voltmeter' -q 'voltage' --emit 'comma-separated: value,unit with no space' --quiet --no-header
4.8,kV
